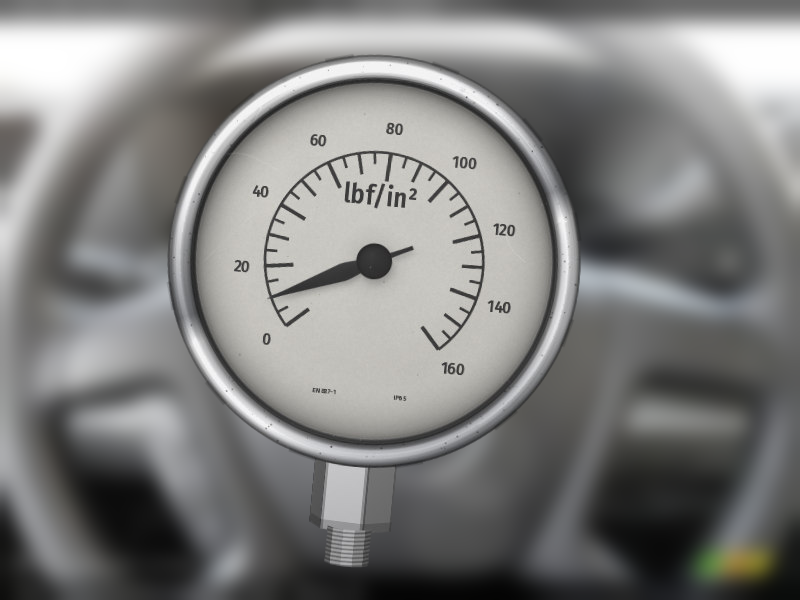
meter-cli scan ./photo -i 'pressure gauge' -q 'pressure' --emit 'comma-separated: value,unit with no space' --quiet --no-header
10,psi
